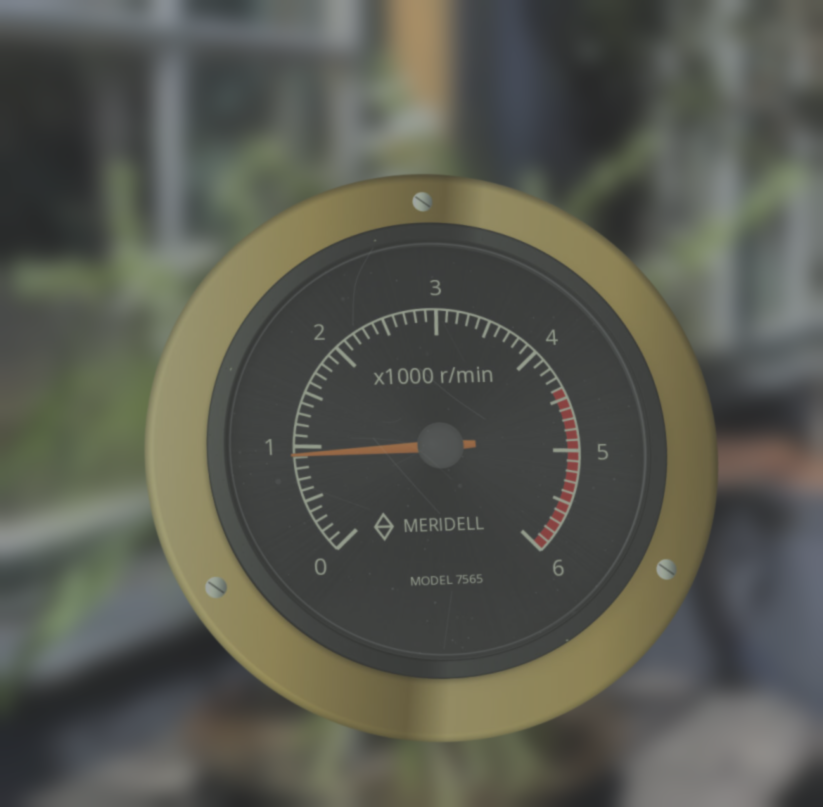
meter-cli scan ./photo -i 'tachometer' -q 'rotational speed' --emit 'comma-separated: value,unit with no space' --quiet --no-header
900,rpm
